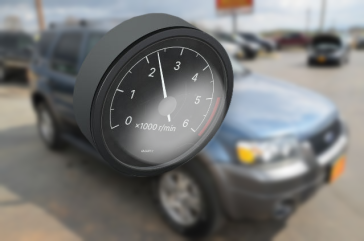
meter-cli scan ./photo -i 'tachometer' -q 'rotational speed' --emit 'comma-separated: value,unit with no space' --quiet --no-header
2250,rpm
